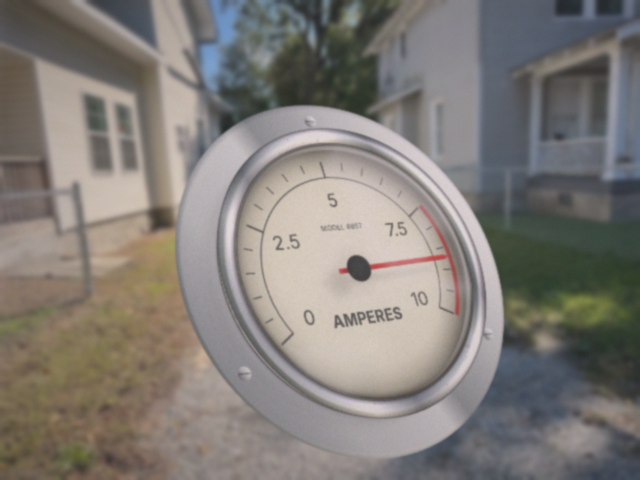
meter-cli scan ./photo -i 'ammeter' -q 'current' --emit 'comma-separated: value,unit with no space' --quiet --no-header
8.75,A
